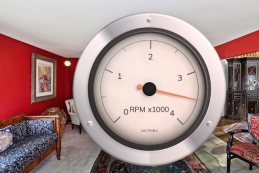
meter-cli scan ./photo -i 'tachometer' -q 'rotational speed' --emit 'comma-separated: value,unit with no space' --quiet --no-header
3500,rpm
